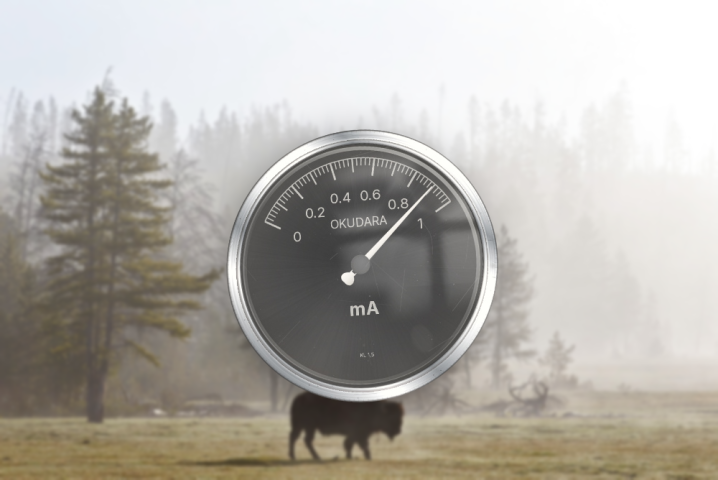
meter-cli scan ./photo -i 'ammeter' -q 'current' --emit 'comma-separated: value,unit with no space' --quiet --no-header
0.9,mA
